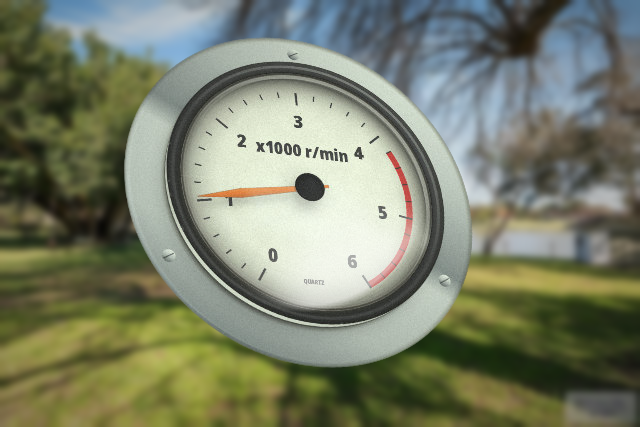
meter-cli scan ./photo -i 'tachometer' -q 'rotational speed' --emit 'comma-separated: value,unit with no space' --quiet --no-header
1000,rpm
